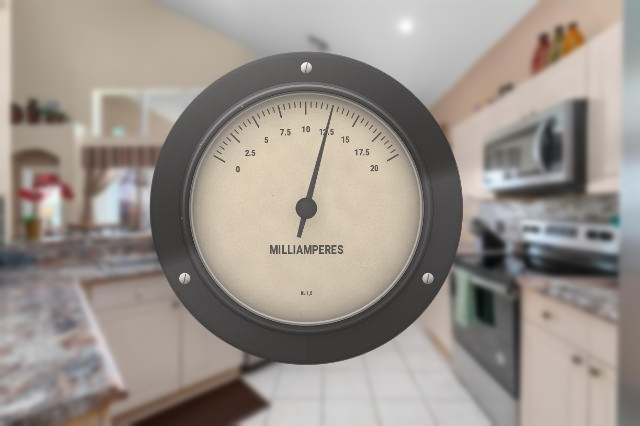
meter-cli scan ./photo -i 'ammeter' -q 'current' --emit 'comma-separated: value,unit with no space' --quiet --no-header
12.5,mA
